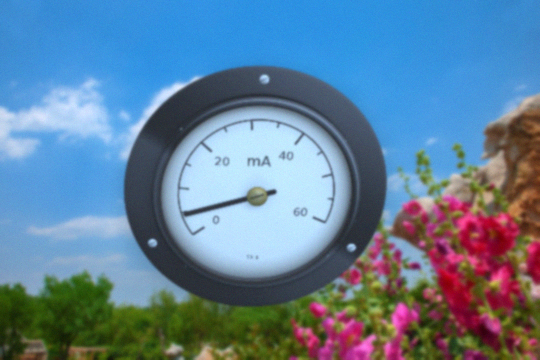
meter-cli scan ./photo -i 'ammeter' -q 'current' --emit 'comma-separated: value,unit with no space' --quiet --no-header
5,mA
